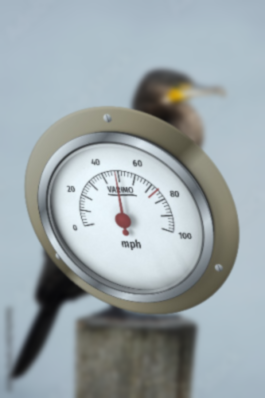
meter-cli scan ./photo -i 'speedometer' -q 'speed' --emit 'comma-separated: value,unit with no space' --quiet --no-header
50,mph
